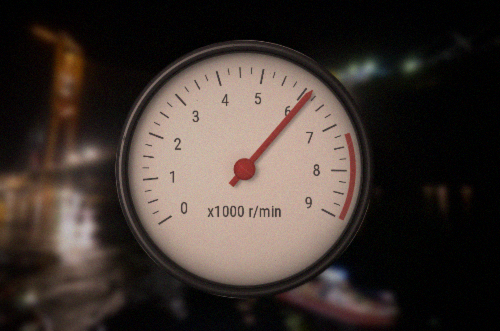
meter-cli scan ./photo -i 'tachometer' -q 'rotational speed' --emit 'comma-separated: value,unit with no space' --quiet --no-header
6125,rpm
